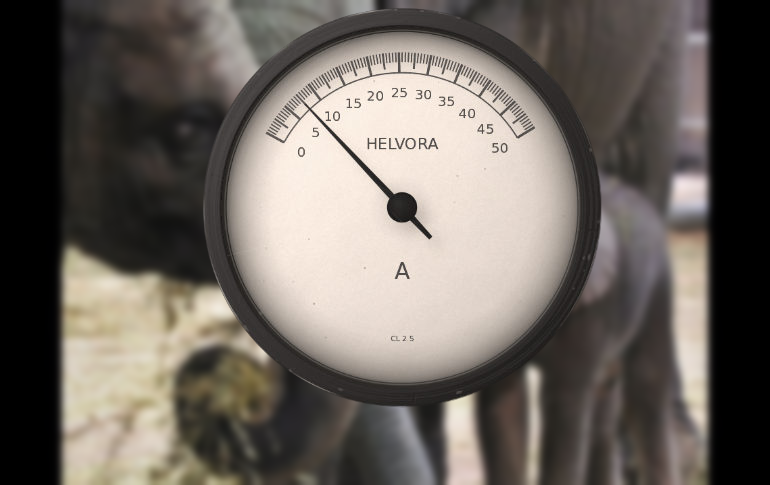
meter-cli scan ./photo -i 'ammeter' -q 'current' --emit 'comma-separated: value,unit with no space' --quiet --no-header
7.5,A
